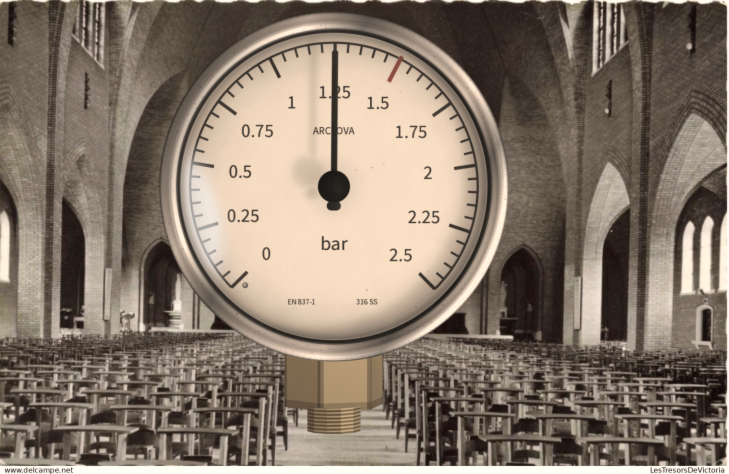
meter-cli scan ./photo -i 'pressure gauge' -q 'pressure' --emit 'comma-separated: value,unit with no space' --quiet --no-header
1.25,bar
